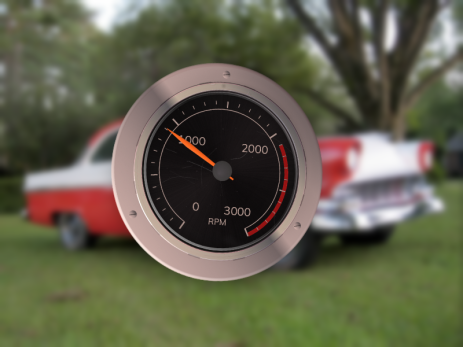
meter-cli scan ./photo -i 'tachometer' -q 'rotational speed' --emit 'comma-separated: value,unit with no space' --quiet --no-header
900,rpm
